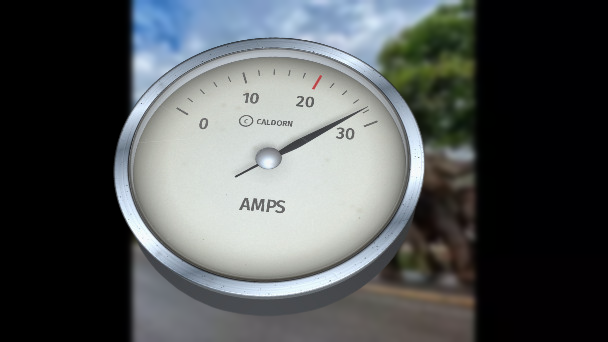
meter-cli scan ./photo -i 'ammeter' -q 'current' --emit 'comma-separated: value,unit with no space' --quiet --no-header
28,A
